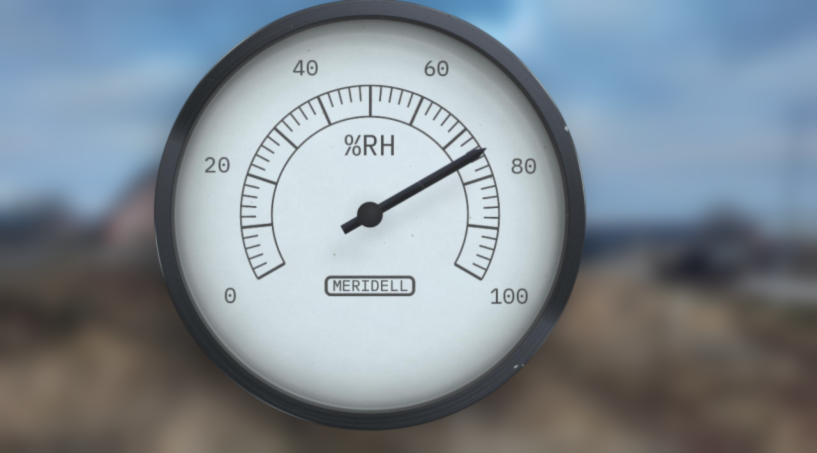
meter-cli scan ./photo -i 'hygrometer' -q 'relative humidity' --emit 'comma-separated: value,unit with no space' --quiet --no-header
75,%
